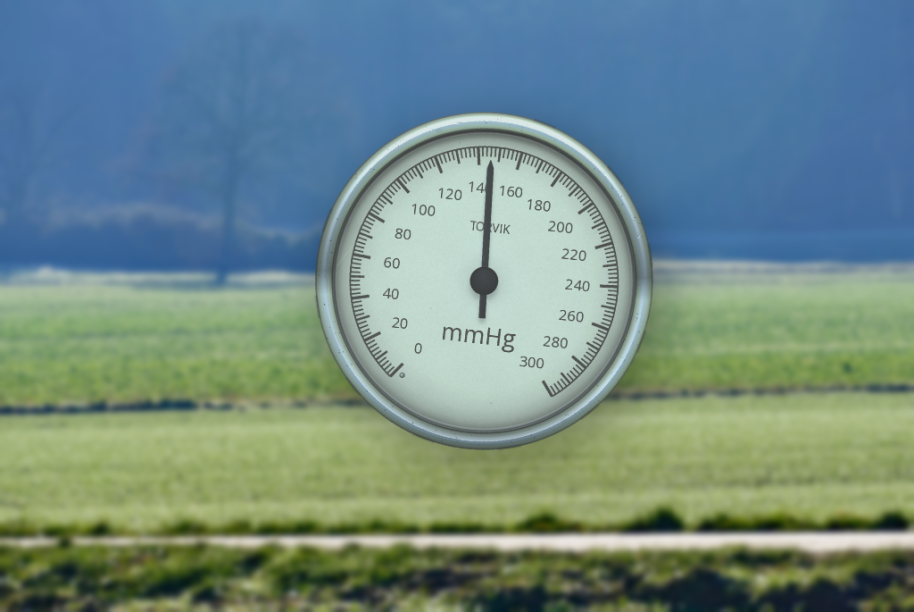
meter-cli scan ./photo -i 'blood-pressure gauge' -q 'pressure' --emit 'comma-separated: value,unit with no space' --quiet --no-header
146,mmHg
